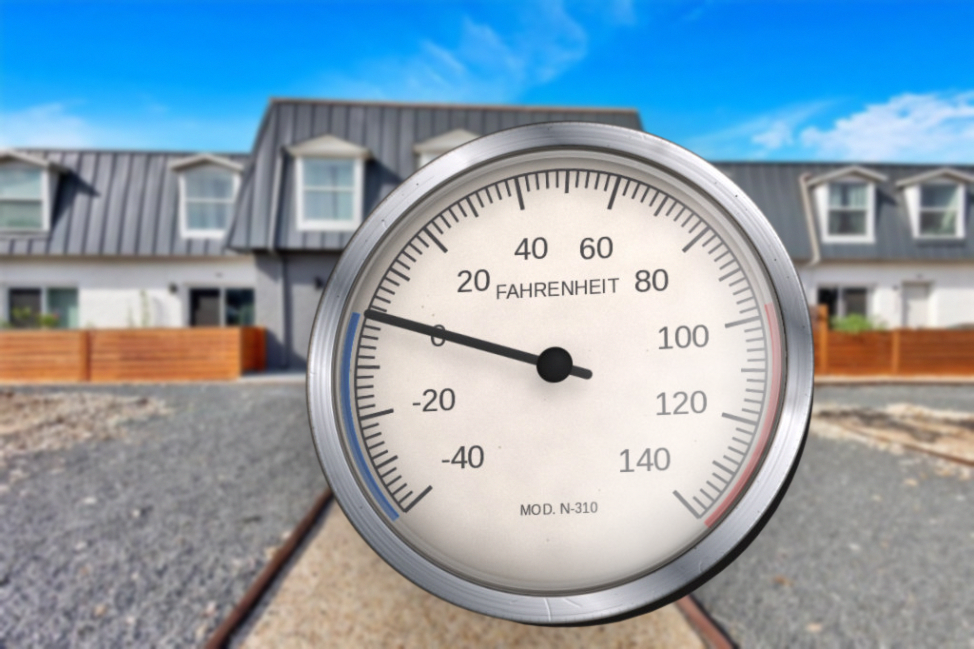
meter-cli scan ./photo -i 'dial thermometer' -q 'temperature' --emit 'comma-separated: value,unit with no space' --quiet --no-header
0,°F
